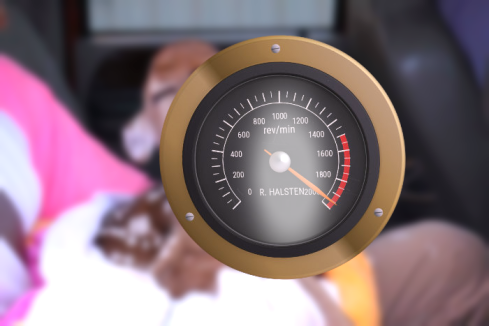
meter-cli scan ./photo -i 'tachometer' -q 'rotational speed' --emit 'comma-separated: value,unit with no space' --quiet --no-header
1950,rpm
